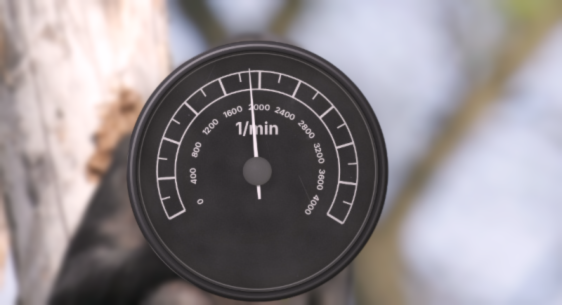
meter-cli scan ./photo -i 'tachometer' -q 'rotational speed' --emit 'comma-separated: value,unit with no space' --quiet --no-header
1900,rpm
